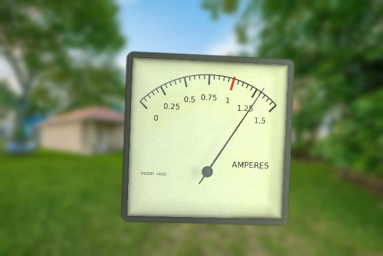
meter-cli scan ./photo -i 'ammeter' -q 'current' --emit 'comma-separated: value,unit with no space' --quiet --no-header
1.3,A
